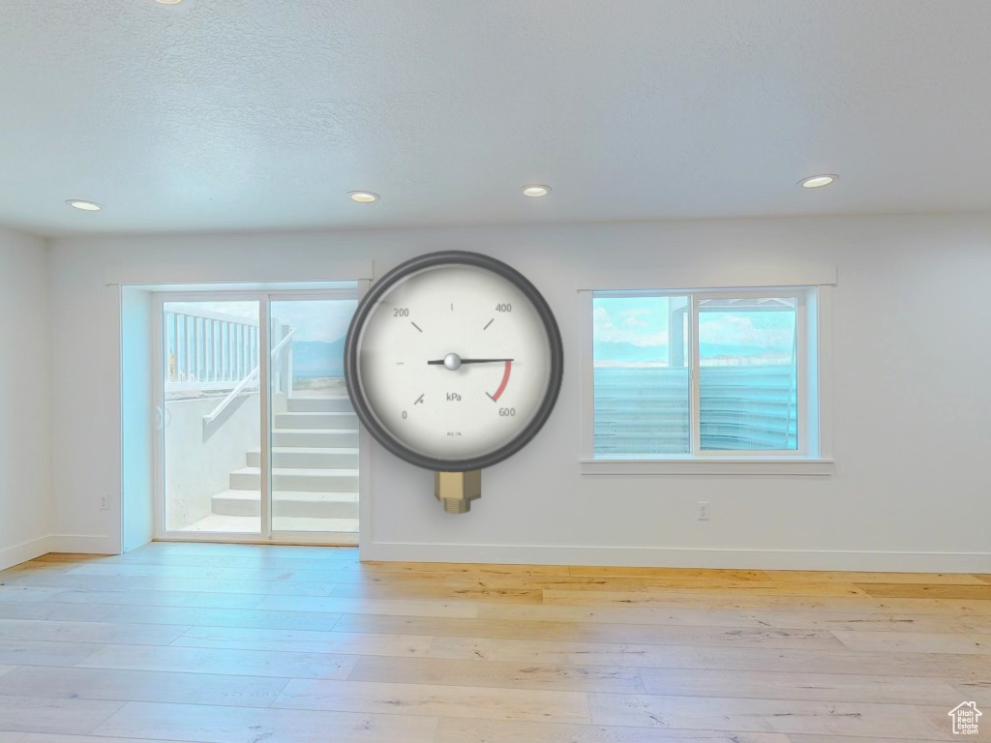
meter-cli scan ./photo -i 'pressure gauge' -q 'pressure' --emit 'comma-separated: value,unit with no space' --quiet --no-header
500,kPa
